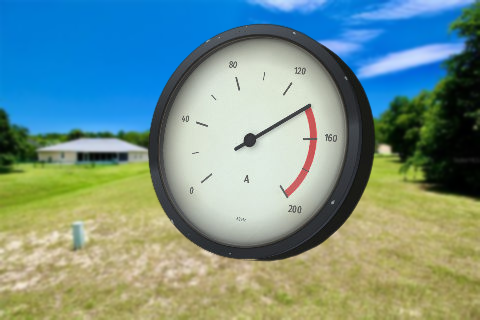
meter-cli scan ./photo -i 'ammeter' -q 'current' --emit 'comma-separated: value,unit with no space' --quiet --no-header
140,A
